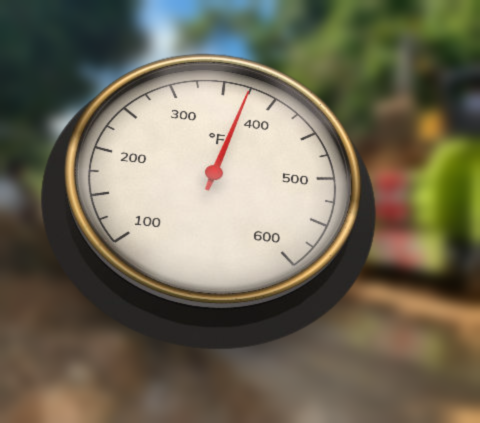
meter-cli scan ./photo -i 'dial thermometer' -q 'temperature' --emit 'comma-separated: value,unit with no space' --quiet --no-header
375,°F
